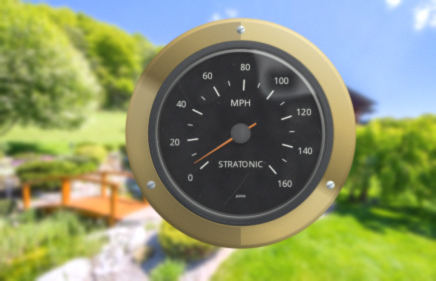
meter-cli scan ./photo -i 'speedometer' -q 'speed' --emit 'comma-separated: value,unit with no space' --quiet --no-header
5,mph
